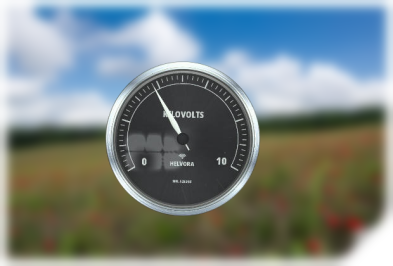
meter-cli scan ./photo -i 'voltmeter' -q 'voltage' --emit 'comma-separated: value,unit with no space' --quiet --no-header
3.8,kV
